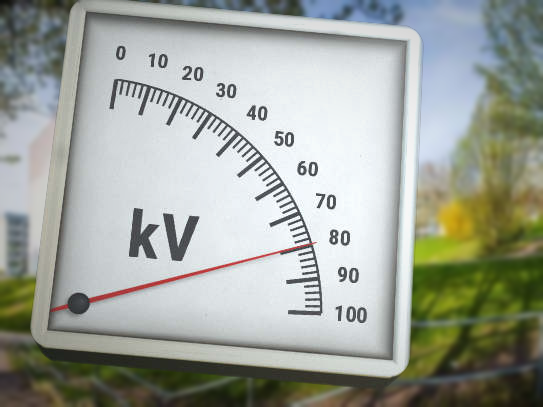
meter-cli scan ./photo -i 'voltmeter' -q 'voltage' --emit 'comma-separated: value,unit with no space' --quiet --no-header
80,kV
